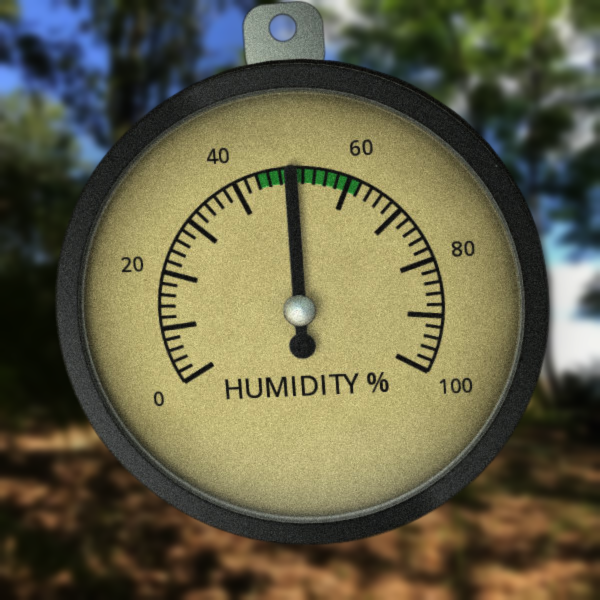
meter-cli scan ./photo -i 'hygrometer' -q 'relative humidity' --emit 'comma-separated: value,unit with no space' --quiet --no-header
50,%
